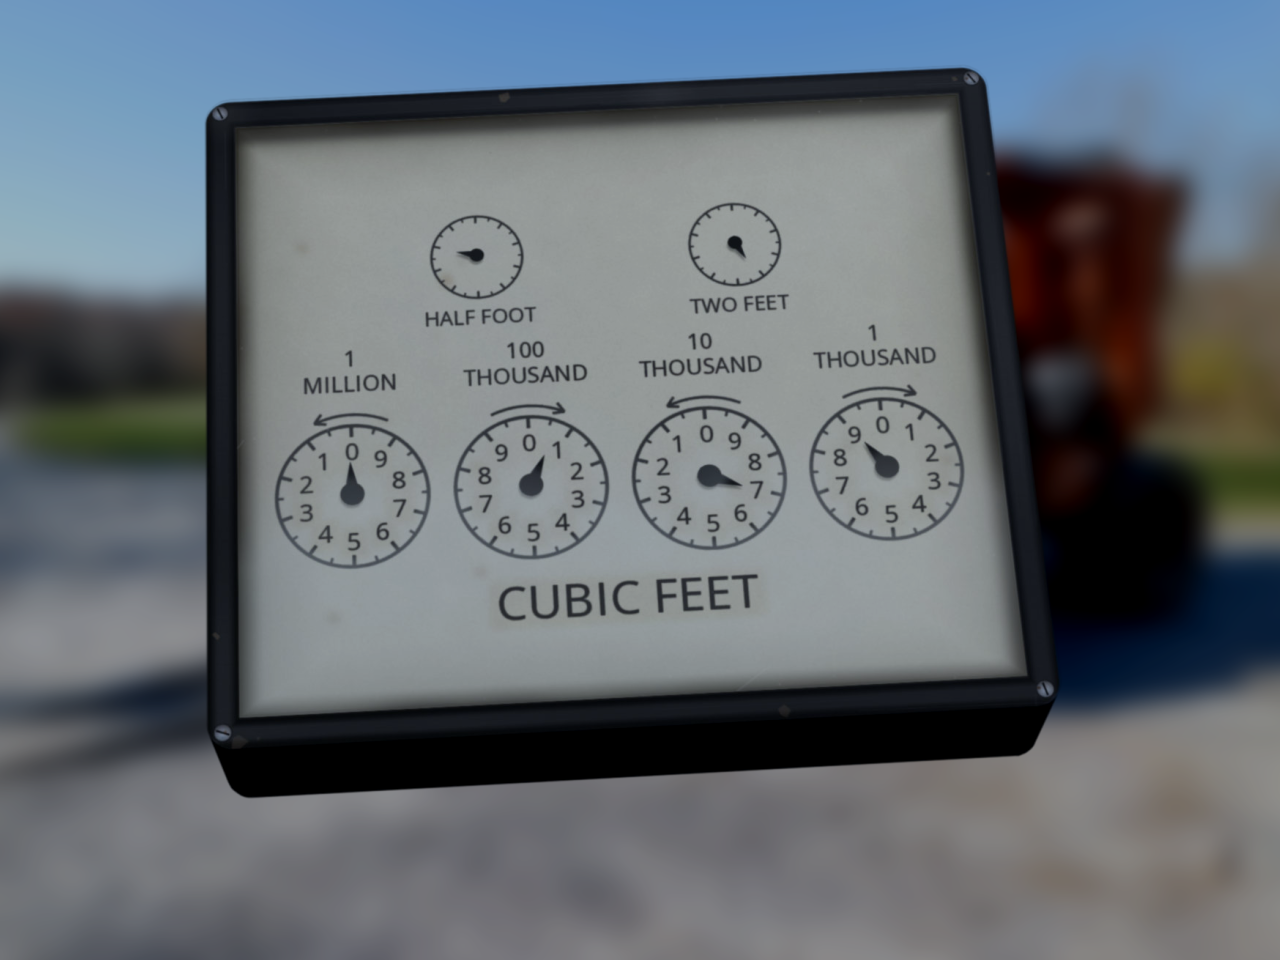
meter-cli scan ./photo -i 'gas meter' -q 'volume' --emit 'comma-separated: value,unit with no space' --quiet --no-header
6900,ft³
